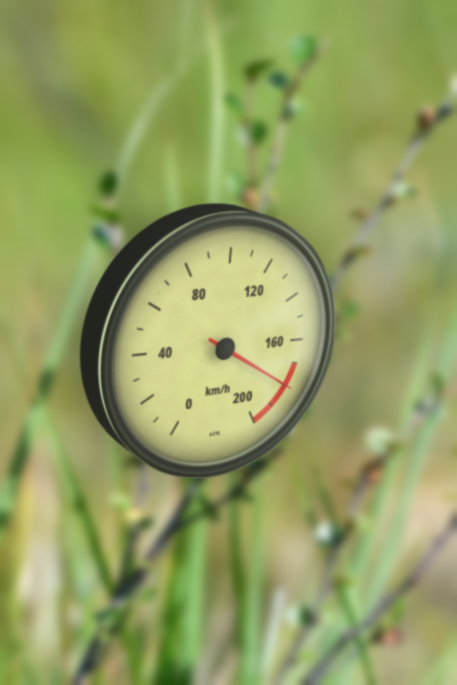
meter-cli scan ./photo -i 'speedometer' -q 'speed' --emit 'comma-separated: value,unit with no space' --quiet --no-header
180,km/h
